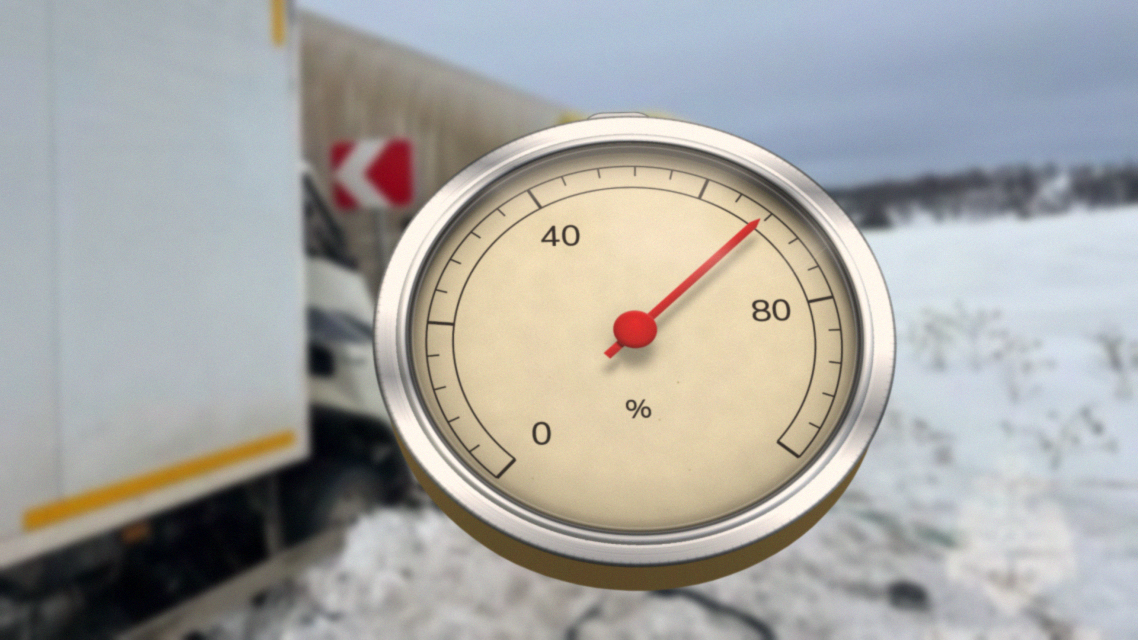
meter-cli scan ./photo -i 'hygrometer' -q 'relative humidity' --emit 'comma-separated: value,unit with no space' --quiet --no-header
68,%
